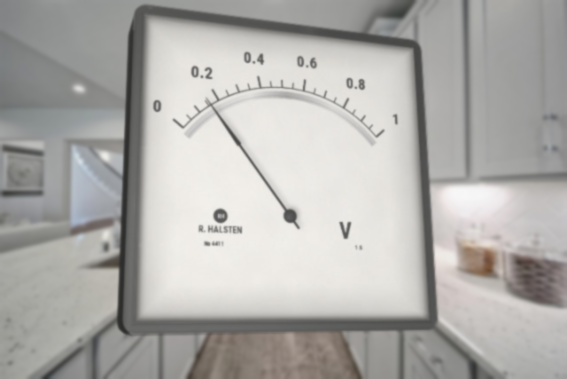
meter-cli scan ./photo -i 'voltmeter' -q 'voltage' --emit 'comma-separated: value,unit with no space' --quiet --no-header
0.15,V
